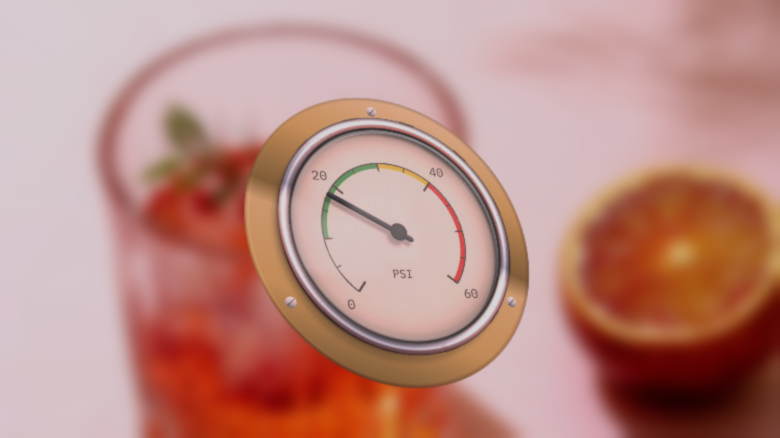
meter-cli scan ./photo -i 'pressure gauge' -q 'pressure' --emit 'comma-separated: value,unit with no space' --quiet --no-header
17.5,psi
